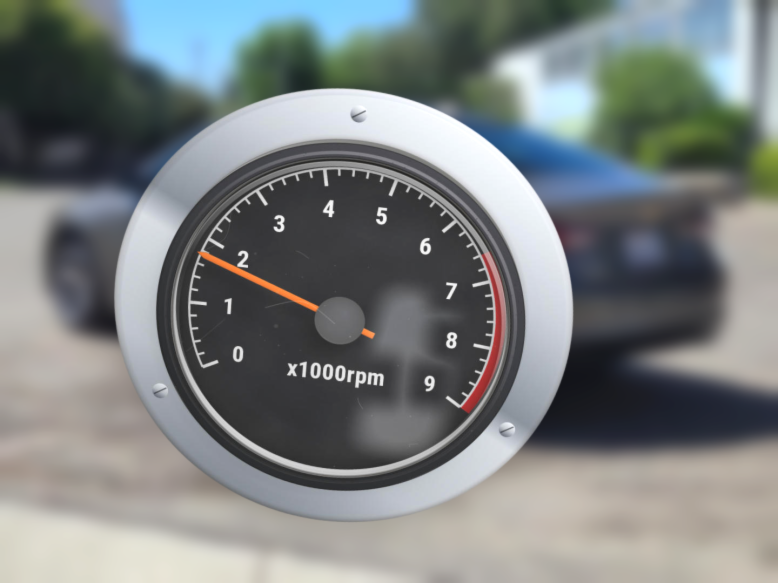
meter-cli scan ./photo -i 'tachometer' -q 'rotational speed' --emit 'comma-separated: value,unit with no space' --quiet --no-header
1800,rpm
